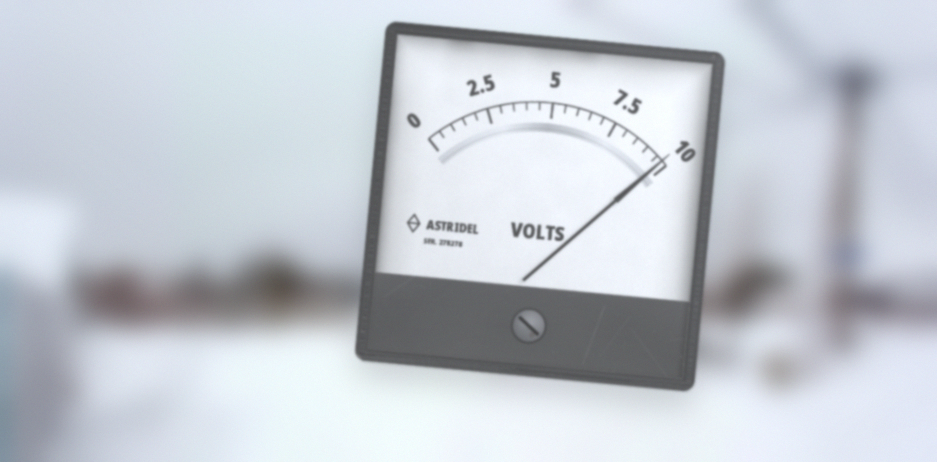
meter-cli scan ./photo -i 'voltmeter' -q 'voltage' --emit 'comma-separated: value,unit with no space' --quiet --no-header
9.75,V
